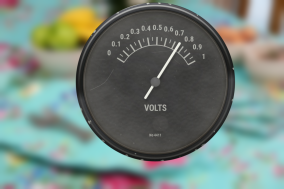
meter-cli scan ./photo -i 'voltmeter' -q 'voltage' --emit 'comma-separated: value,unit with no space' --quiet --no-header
0.75,V
